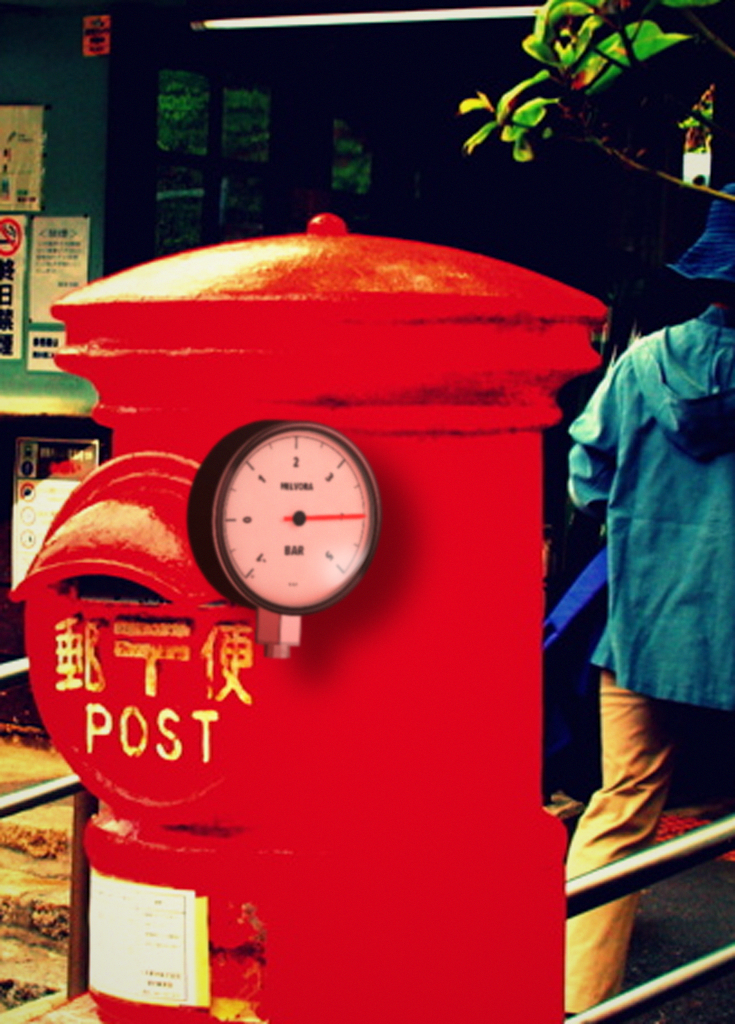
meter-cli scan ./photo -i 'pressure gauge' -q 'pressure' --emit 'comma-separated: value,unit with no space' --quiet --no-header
4,bar
